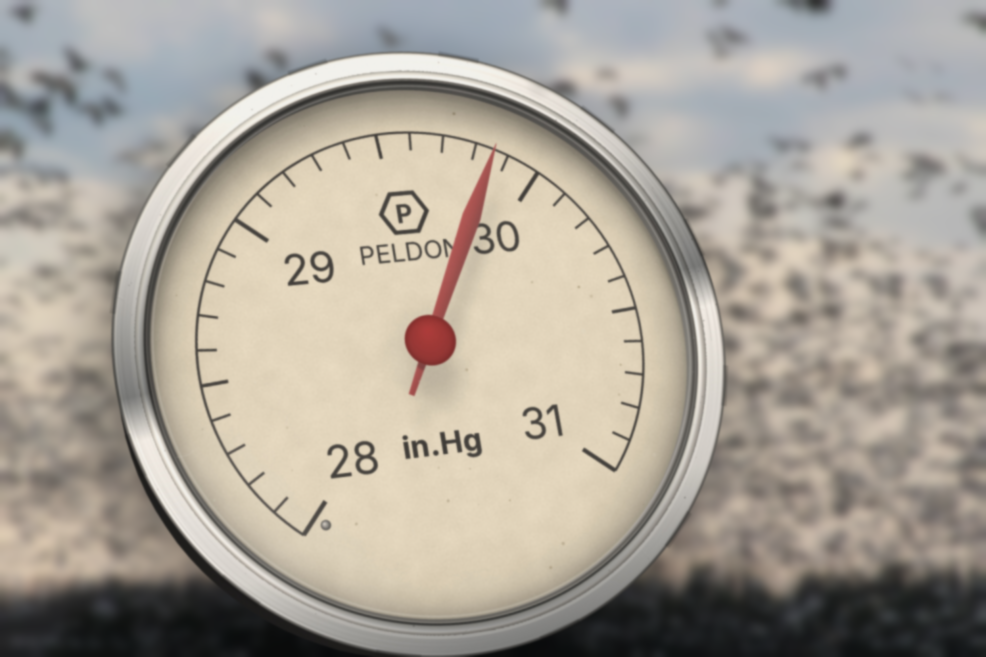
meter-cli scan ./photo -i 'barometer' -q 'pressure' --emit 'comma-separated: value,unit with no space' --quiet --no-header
29.85,inHg
